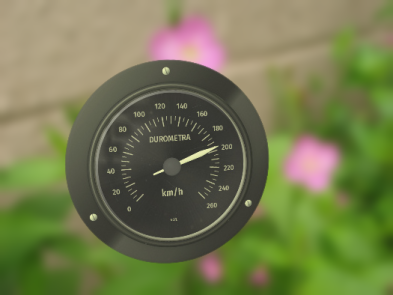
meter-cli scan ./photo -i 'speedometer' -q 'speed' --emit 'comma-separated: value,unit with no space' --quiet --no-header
195,km/h
